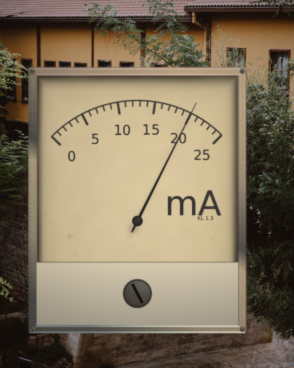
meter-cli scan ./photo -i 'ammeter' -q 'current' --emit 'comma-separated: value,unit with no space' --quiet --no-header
20,mA
